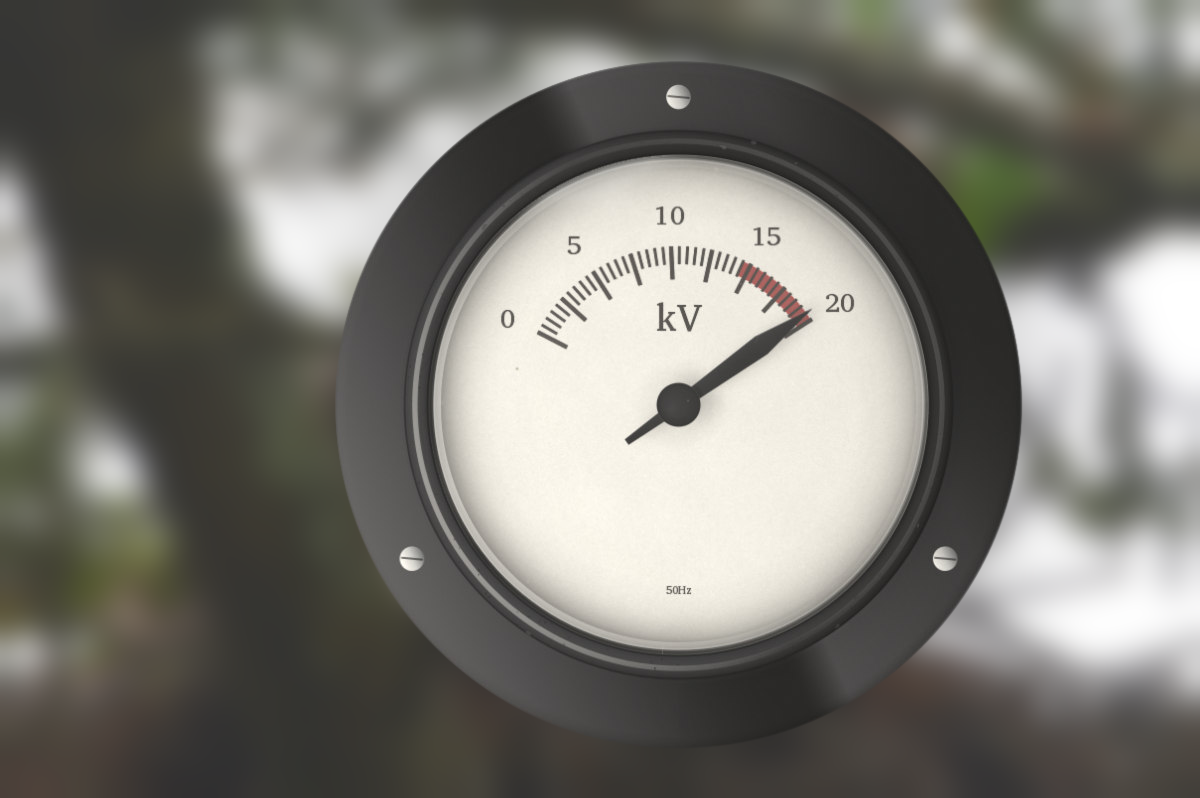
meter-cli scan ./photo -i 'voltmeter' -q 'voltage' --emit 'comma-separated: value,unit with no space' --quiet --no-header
19.5,kV
